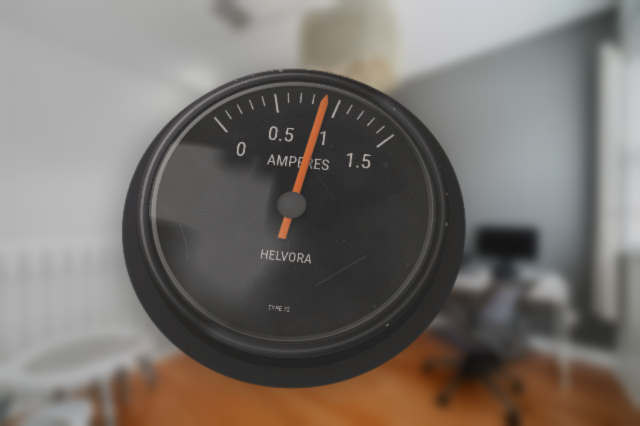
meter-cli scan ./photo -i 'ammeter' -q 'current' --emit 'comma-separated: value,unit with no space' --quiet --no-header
0.9,A
